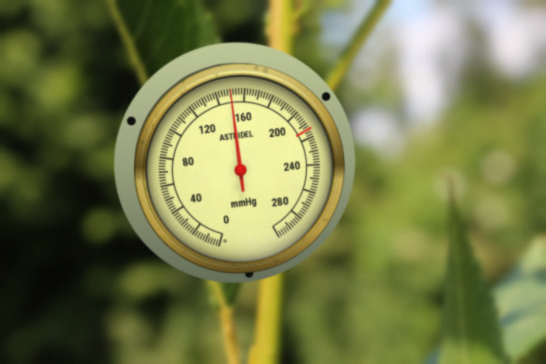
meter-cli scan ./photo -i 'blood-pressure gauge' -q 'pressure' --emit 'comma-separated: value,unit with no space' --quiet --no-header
150,mmHg
